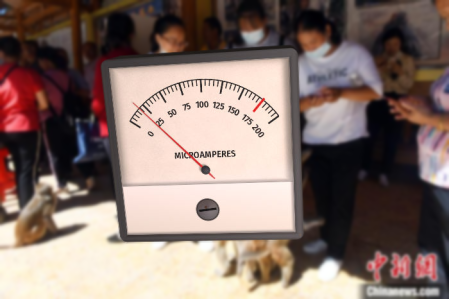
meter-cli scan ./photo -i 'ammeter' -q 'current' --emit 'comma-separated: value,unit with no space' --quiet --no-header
20,µA
